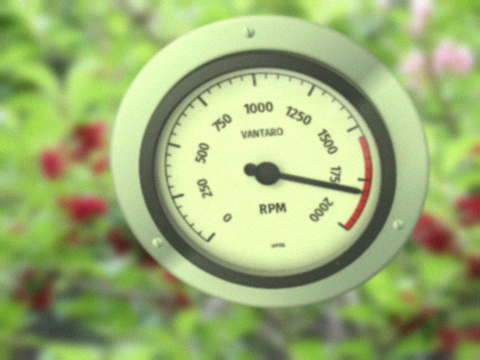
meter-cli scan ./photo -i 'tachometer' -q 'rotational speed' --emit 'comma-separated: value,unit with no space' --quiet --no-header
1800,rpm
